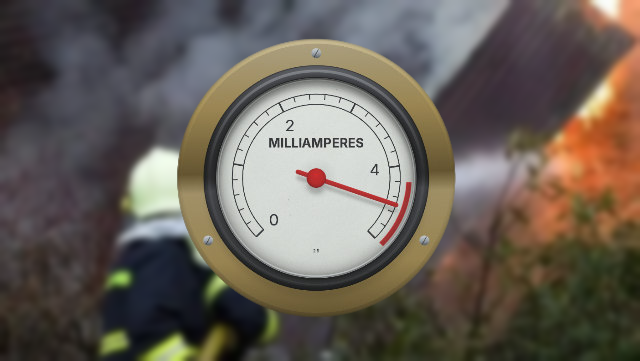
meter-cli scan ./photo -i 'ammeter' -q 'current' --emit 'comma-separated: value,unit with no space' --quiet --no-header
4.5,mA
